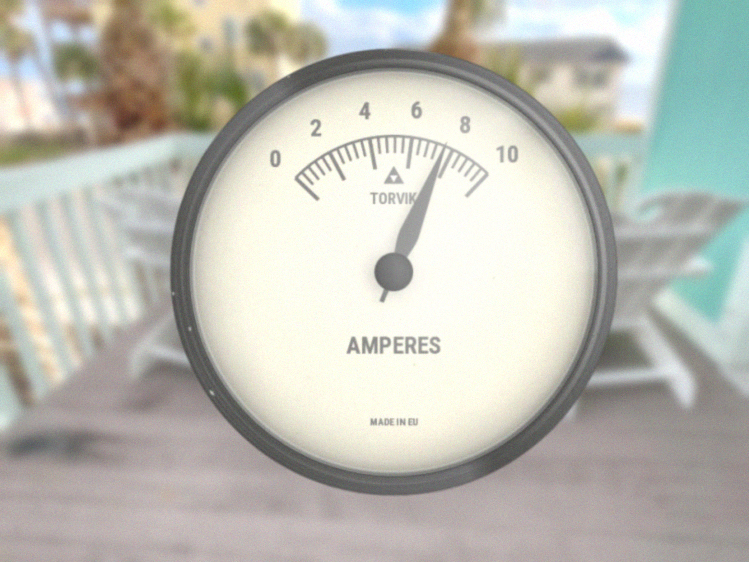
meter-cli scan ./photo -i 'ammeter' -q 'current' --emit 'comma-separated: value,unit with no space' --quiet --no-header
7.6,A
